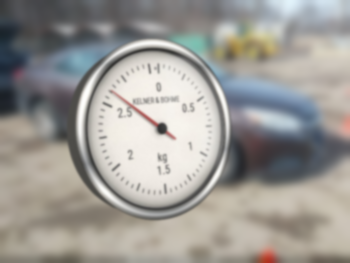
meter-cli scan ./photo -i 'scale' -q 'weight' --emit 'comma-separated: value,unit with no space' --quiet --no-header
2.6,kg
